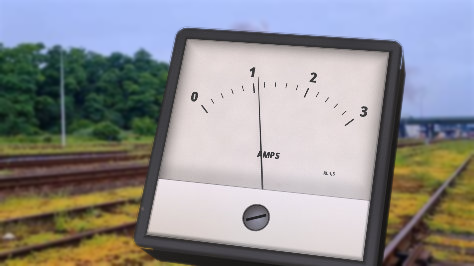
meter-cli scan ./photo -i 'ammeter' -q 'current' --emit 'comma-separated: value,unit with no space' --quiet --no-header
1.1,A
